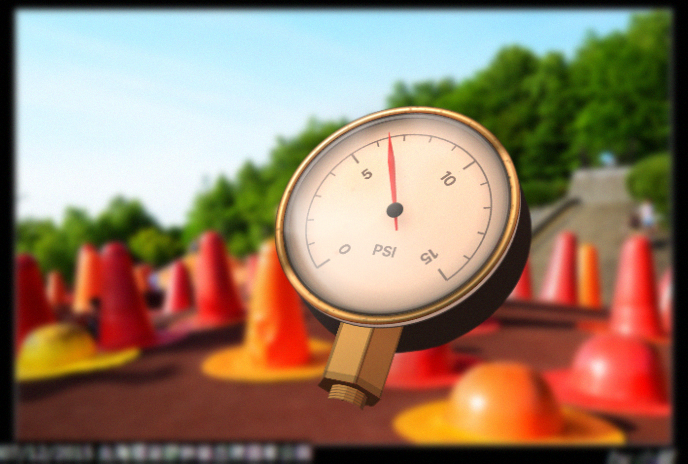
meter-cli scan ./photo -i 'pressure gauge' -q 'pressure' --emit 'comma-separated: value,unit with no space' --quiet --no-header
6.5,psi
